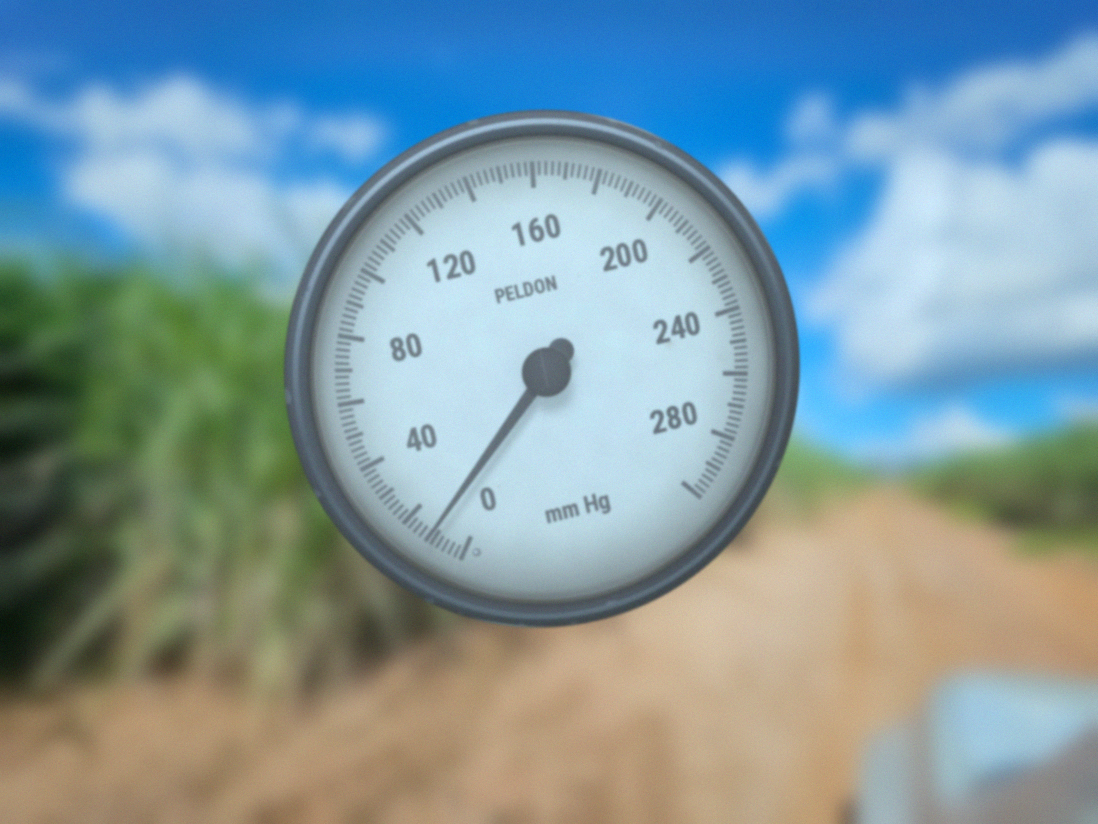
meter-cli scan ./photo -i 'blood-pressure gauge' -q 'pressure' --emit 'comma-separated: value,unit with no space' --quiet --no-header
12,mmHg
